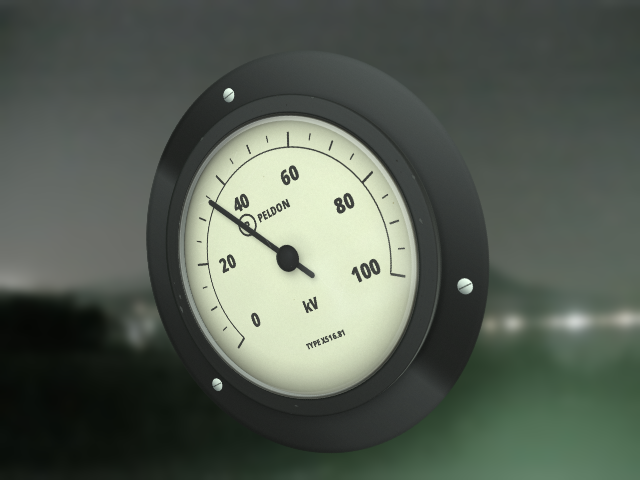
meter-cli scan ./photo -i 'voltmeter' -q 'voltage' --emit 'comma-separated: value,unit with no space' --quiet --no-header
35,kV
